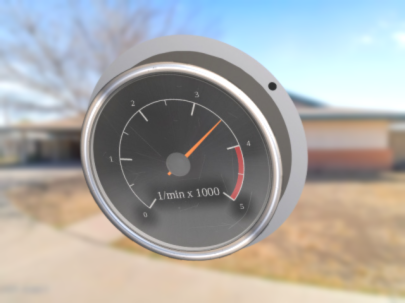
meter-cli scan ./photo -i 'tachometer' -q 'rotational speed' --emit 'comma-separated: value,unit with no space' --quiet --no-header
3500,rpm
